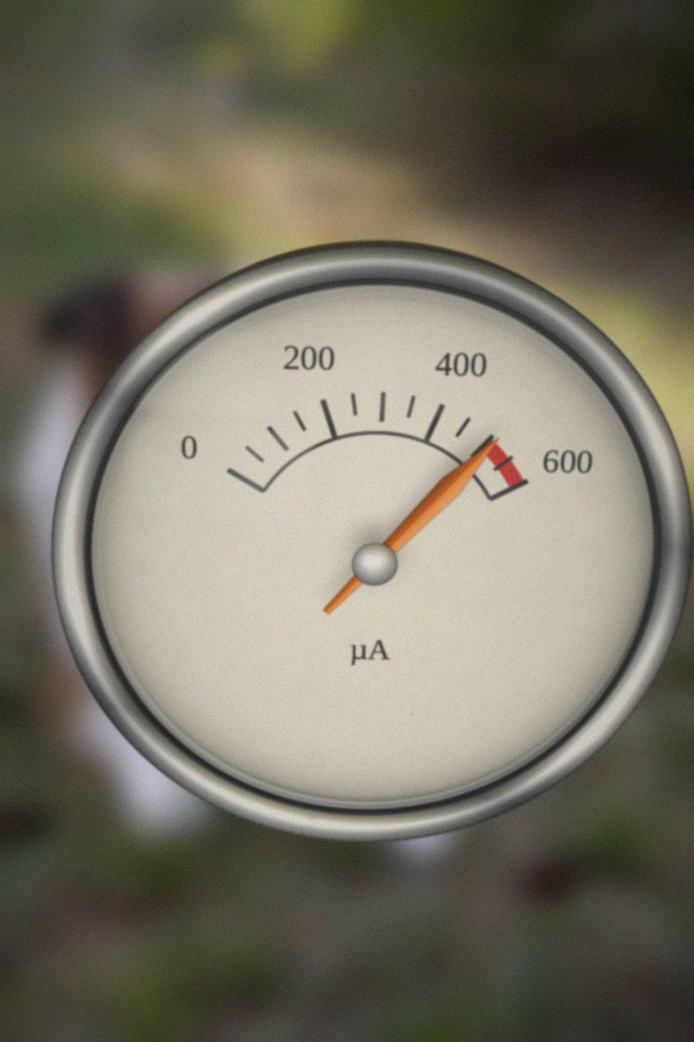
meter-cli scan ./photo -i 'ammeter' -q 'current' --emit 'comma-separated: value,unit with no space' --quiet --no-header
500,µA
